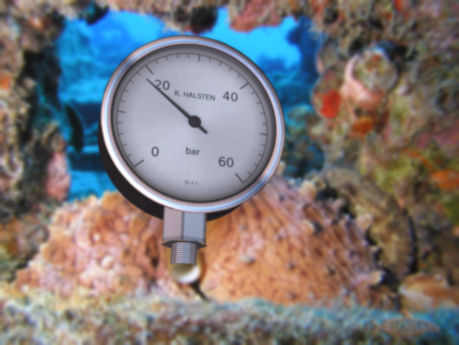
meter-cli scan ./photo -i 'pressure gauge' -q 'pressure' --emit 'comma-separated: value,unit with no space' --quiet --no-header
18,bar
